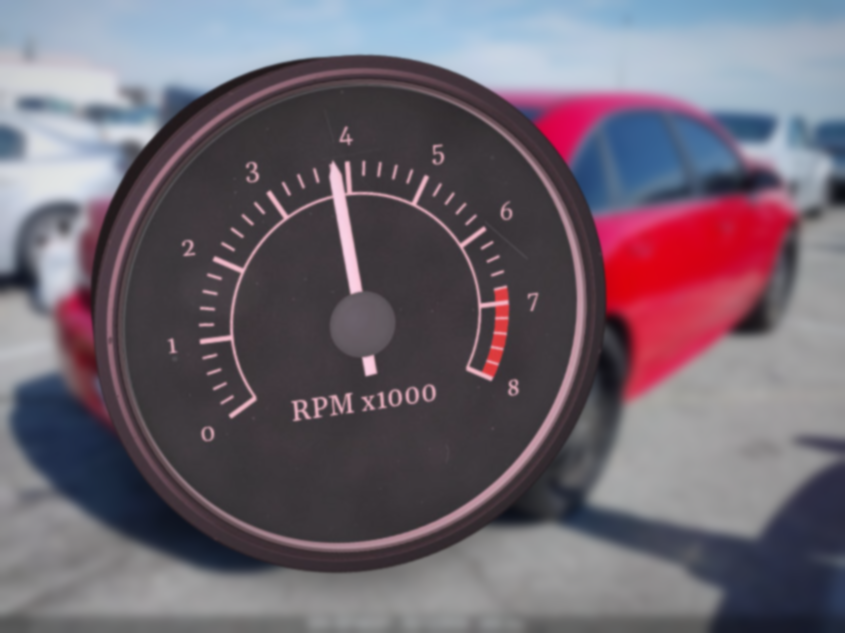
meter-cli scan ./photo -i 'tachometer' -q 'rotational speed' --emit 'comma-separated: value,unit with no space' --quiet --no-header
3800,rpm
